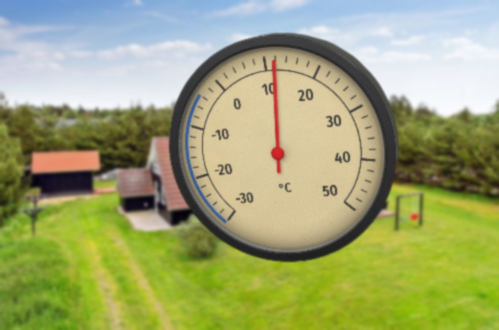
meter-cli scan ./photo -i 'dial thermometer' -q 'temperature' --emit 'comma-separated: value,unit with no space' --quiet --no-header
12,°C
